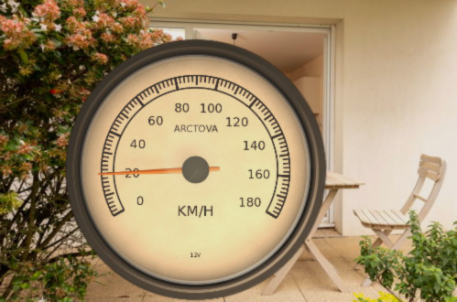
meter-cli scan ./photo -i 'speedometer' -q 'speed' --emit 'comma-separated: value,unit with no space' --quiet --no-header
20,km/h
